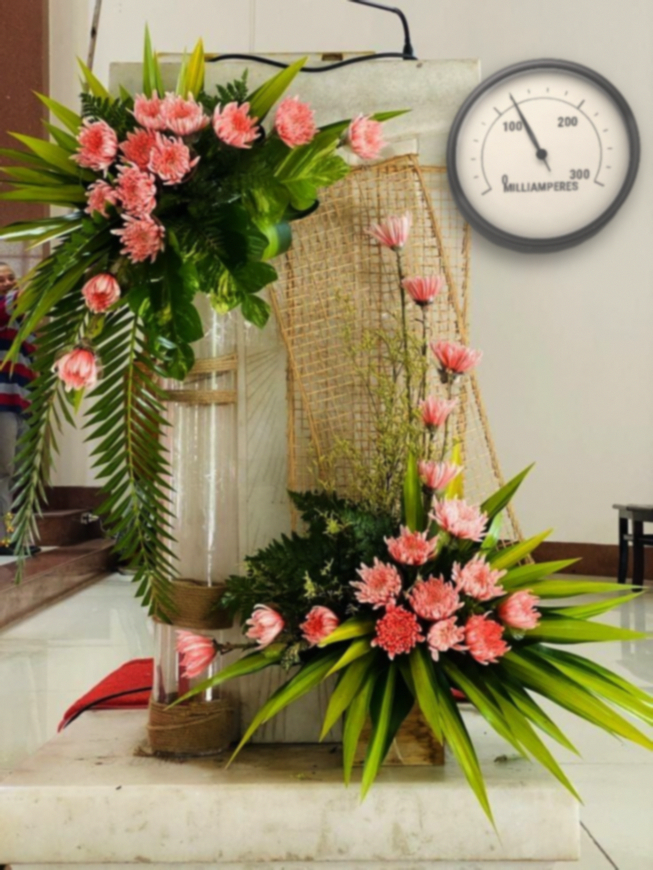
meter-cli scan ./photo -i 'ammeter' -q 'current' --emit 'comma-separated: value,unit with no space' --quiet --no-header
120,mA
